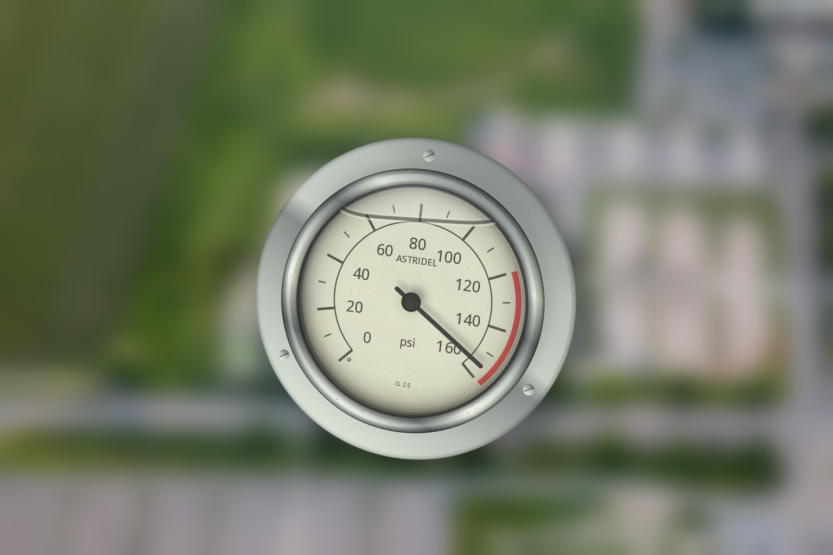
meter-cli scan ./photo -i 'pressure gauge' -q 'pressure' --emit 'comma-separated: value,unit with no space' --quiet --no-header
155,psi
